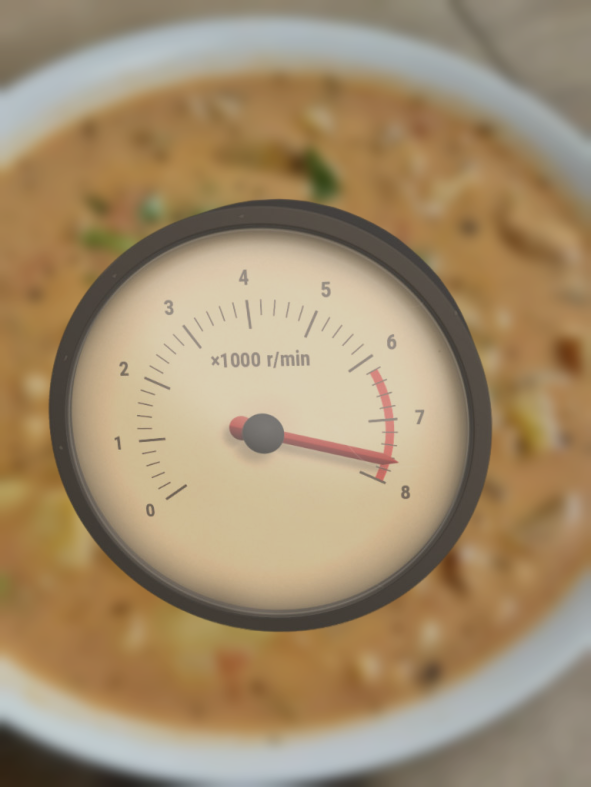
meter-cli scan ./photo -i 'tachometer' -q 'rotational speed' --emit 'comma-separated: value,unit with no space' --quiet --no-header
7600,rpm
